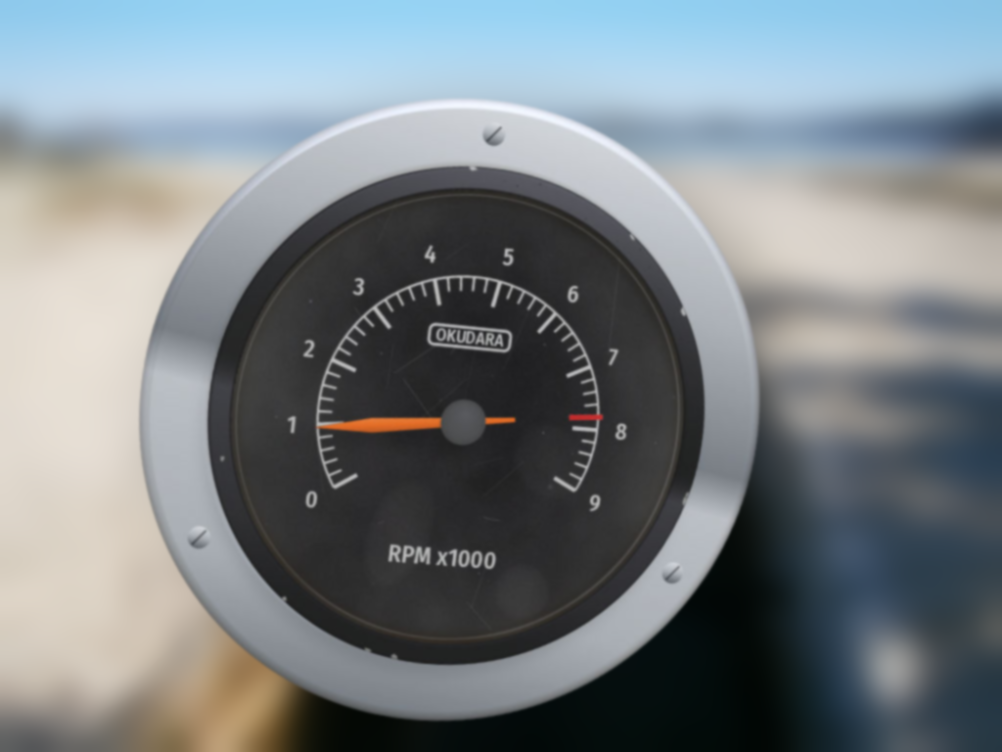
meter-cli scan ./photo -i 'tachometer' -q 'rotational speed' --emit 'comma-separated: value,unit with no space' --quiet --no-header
1000,rpm
